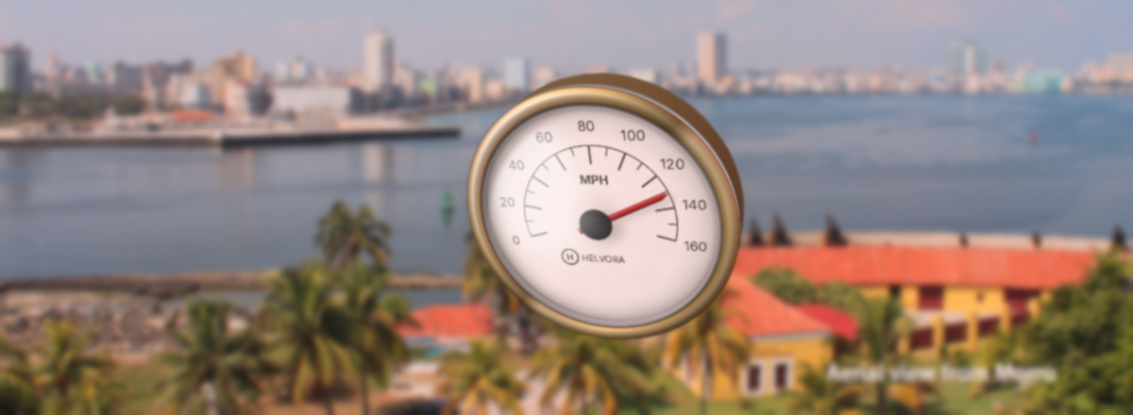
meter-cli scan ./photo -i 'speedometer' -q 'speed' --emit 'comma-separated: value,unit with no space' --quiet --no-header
130,mph
